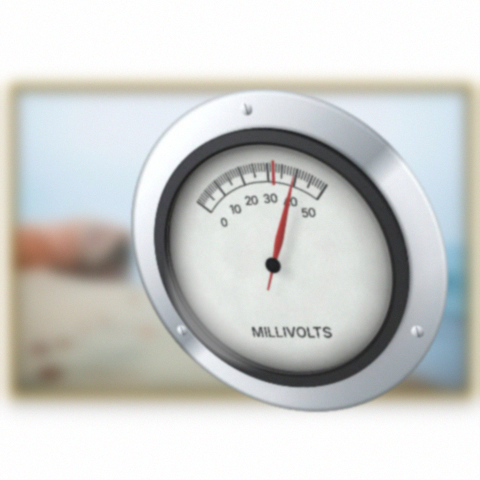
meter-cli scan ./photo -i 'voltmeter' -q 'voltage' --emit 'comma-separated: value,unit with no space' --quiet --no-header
40,mV
